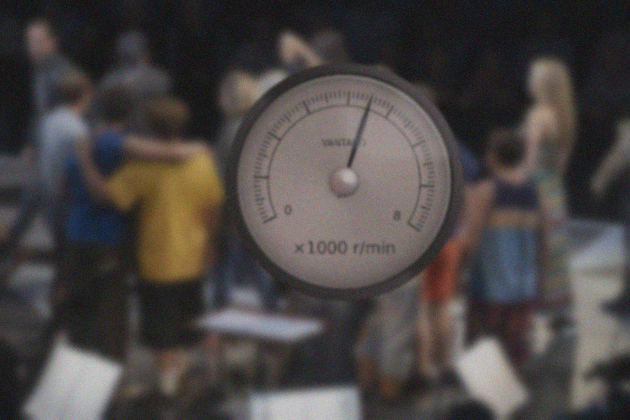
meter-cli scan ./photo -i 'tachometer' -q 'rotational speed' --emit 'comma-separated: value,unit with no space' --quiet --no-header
4500,rpm
